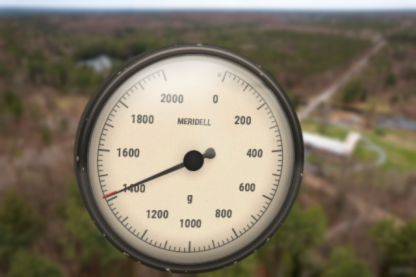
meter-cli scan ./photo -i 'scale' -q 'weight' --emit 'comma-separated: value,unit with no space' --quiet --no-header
1420,g
